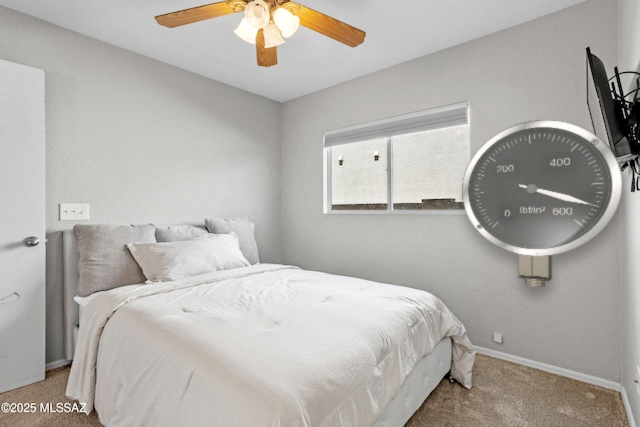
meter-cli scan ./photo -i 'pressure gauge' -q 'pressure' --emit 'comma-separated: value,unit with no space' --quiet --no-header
550,psi
